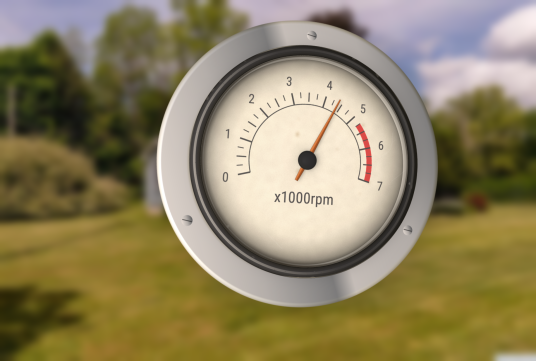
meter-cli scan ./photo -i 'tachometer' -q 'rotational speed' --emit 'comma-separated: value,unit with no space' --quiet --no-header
4375,rpm
